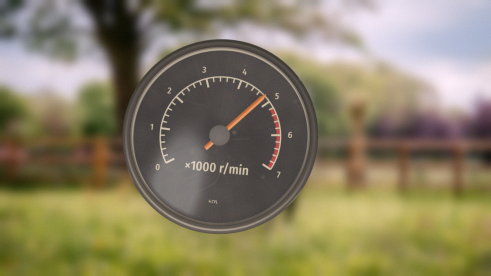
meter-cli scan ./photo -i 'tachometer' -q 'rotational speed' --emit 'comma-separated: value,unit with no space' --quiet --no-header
4800,rpm
